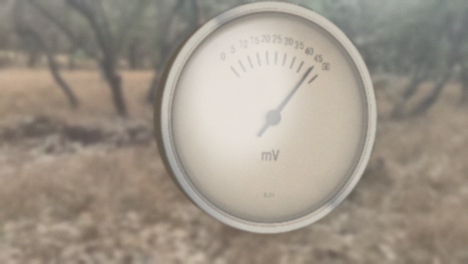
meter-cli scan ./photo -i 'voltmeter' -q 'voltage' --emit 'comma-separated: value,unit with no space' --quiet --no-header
45,mV
